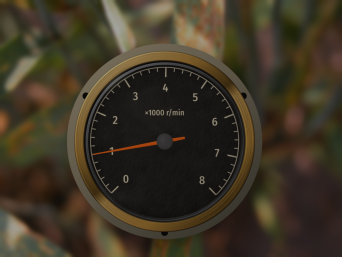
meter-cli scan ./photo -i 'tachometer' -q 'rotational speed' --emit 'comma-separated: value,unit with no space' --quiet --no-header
1000,rpm
